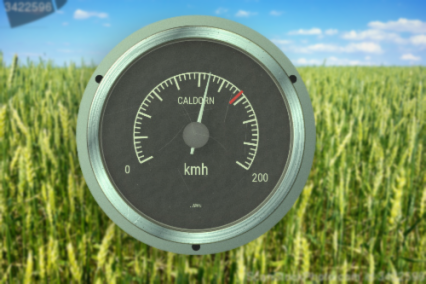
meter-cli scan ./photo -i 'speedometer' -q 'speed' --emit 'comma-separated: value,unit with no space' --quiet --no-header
108,km/h
